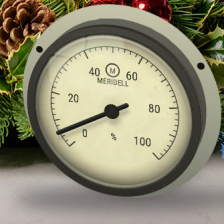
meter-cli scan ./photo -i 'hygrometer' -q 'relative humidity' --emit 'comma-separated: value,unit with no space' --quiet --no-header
6,%
